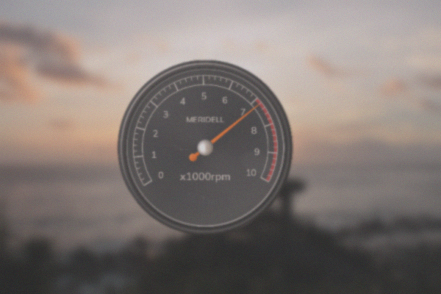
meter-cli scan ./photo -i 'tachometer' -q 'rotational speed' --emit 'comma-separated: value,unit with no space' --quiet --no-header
7200,rpm
